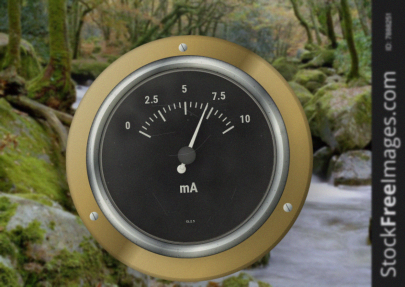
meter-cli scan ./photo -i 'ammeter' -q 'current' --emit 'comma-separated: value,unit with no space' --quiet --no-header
7,mA
